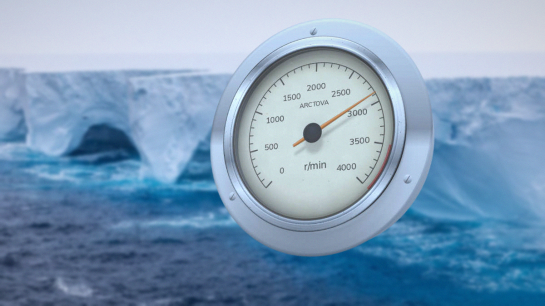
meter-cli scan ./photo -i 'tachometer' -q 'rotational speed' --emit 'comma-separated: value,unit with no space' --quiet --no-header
2900,rpm
